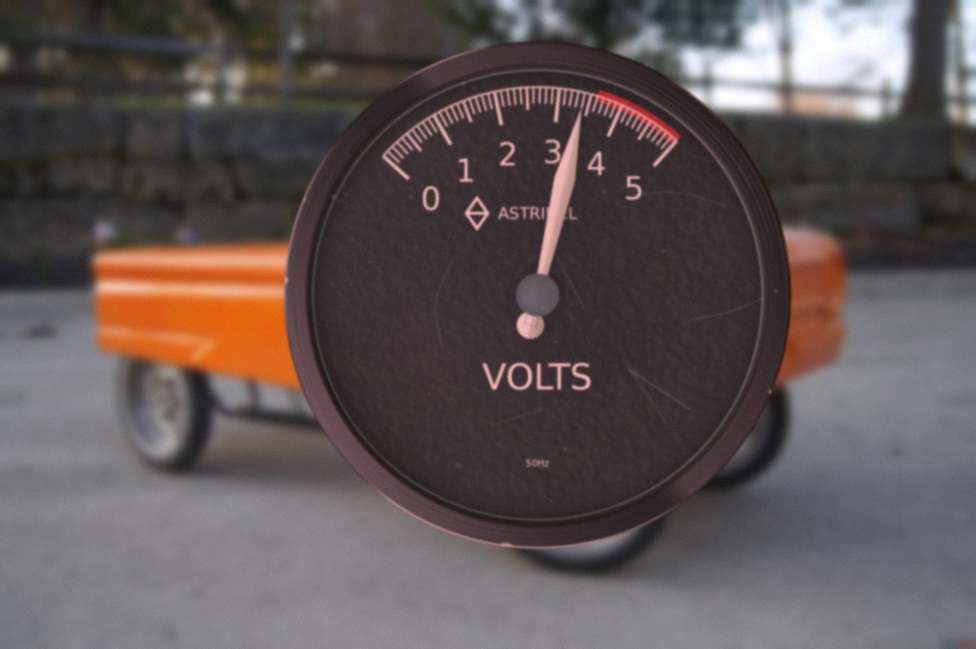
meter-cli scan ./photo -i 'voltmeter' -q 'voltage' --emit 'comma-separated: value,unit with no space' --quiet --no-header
3.4,V
